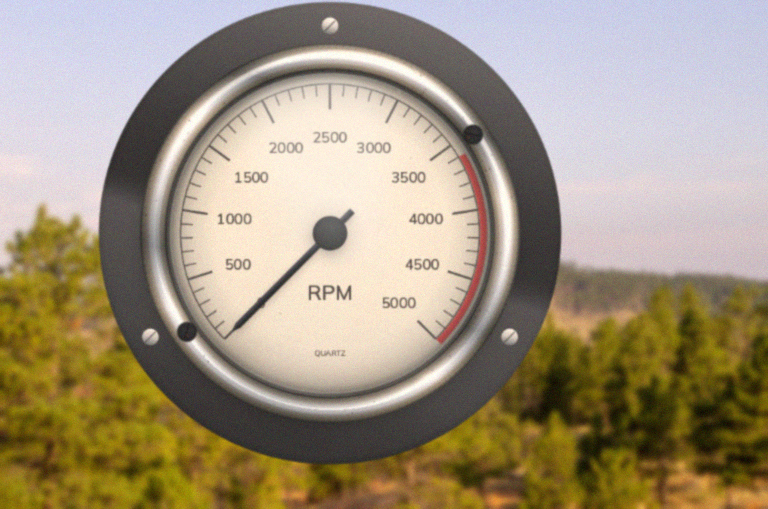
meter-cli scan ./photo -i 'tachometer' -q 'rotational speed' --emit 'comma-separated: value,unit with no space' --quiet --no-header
0,rpm
